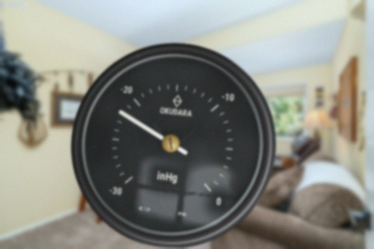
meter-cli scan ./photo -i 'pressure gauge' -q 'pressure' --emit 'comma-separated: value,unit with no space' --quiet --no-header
-22,inHg
